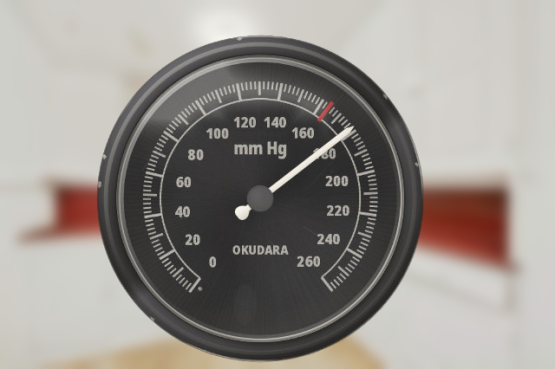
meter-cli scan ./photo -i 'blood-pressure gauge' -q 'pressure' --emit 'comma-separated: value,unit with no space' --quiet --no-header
178,mmHg
